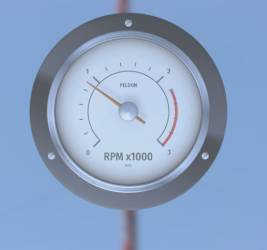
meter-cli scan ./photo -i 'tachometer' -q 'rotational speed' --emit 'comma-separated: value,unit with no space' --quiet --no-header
900,rpm
